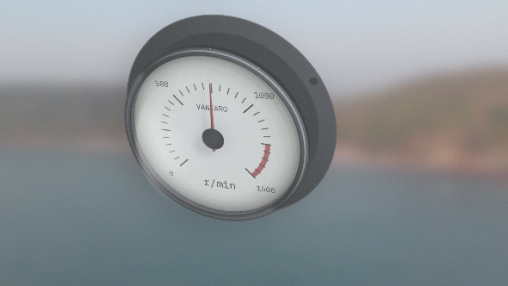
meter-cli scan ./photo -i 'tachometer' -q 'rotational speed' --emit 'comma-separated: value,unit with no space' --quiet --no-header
750,rpm
